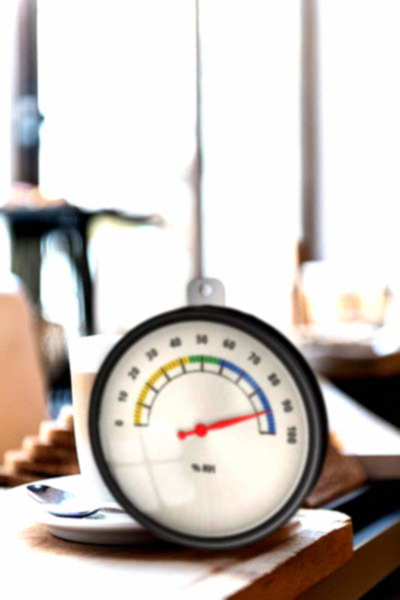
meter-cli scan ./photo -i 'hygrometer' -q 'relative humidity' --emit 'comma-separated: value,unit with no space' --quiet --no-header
90,%
